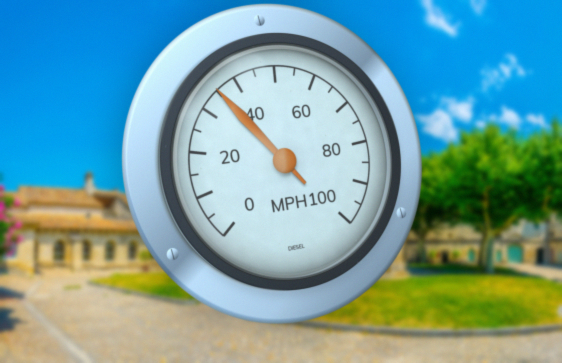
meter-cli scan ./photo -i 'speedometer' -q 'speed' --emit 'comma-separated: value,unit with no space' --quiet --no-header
35,mph
